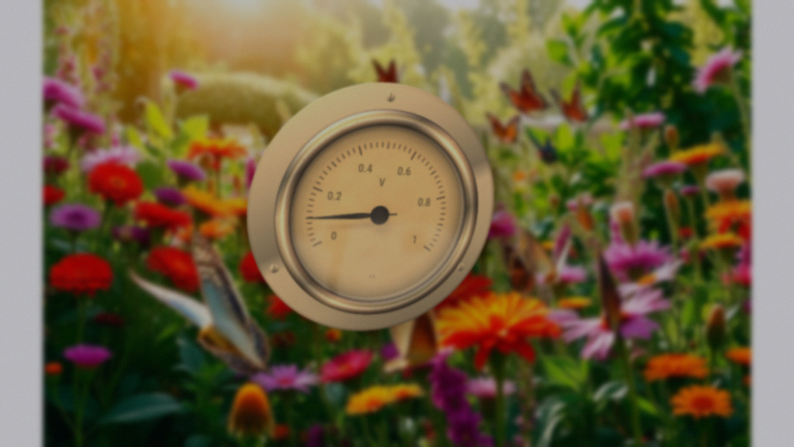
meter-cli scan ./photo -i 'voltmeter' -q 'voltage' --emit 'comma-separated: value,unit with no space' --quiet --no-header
0.1,V
